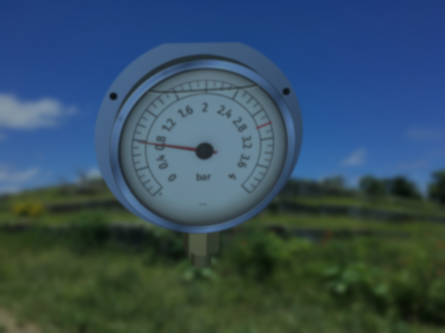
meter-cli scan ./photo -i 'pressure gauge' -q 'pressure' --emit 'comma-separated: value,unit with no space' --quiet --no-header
0.8,bar
